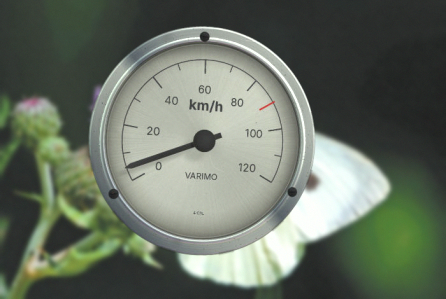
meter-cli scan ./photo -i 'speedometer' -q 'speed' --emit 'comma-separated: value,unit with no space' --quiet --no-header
5,km/h
